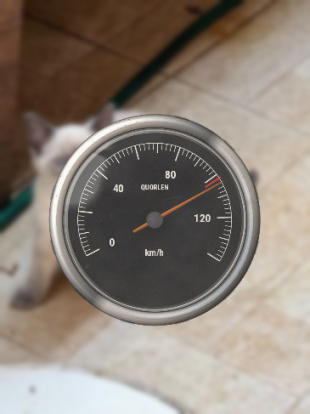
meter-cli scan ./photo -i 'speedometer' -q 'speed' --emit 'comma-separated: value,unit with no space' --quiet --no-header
104,km/h
